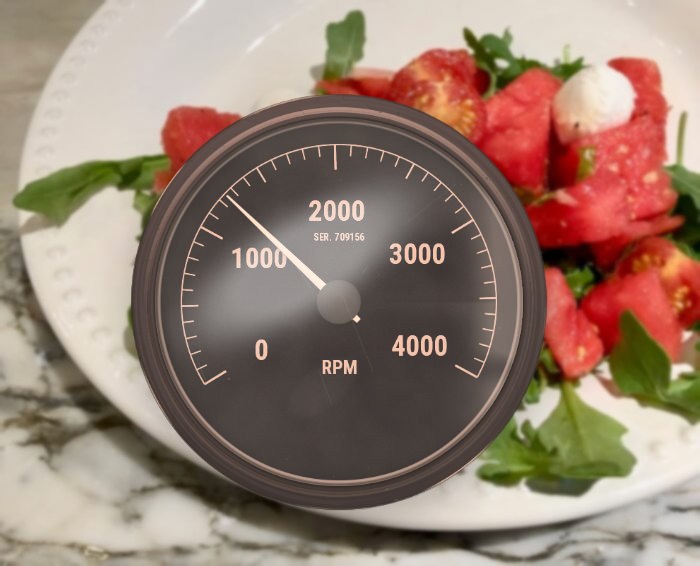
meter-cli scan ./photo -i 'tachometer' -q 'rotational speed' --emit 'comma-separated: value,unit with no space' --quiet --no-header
1250,rpm
